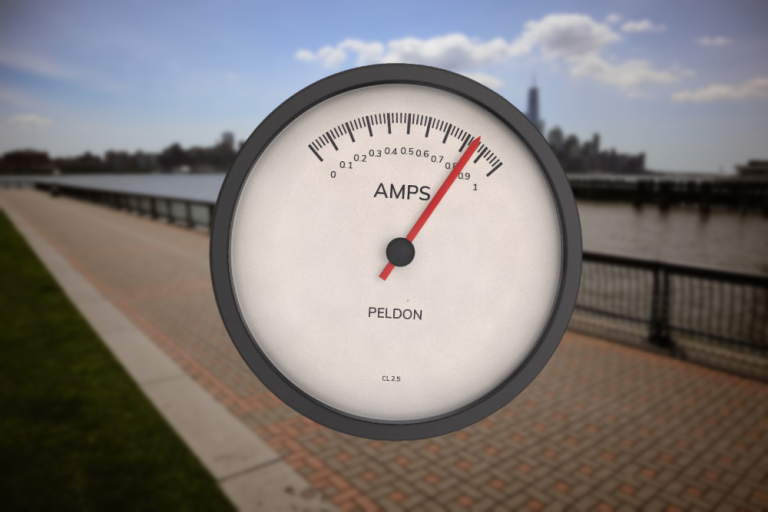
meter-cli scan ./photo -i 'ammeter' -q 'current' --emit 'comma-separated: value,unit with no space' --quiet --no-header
0.84,A
